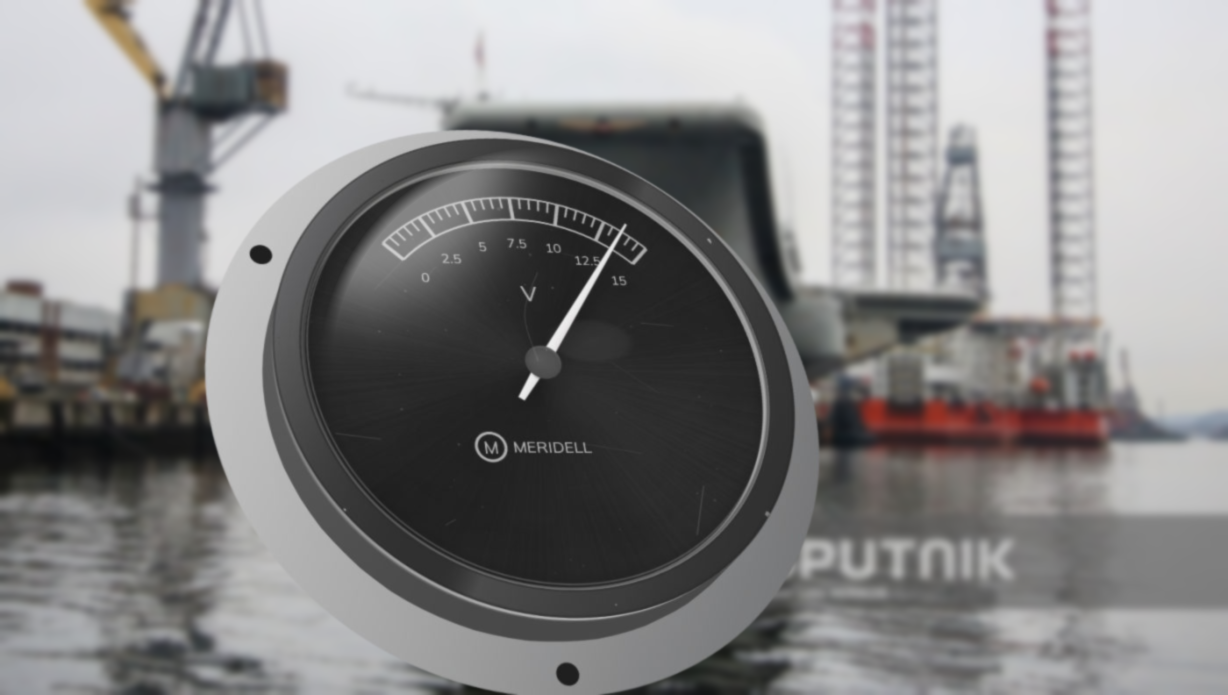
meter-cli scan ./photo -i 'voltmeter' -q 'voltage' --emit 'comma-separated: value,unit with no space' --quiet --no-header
13.5,V
